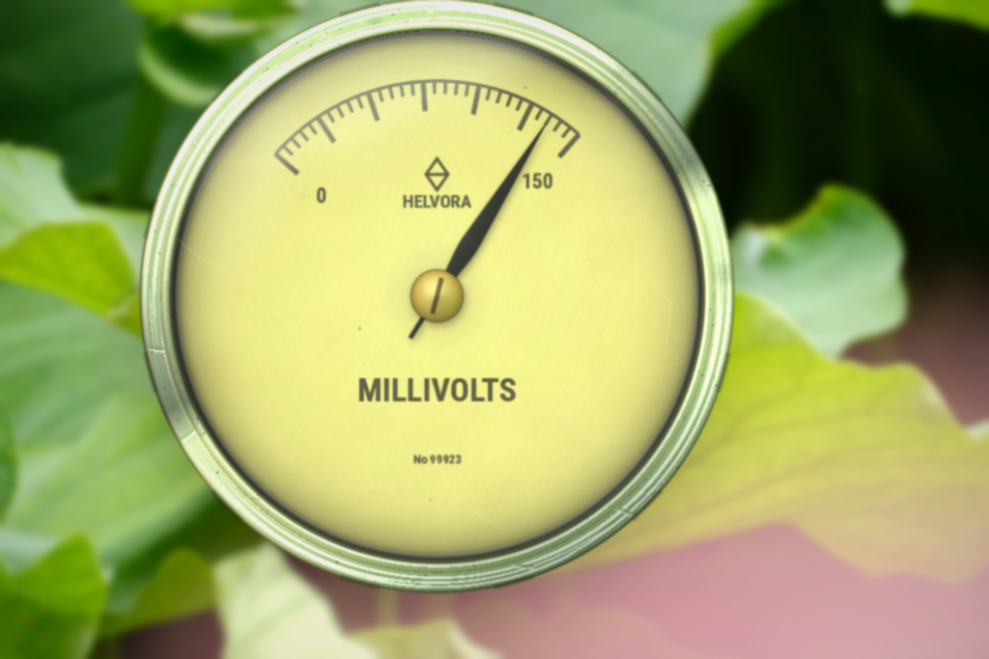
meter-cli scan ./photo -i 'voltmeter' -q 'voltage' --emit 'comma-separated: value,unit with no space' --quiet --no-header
135,mV
